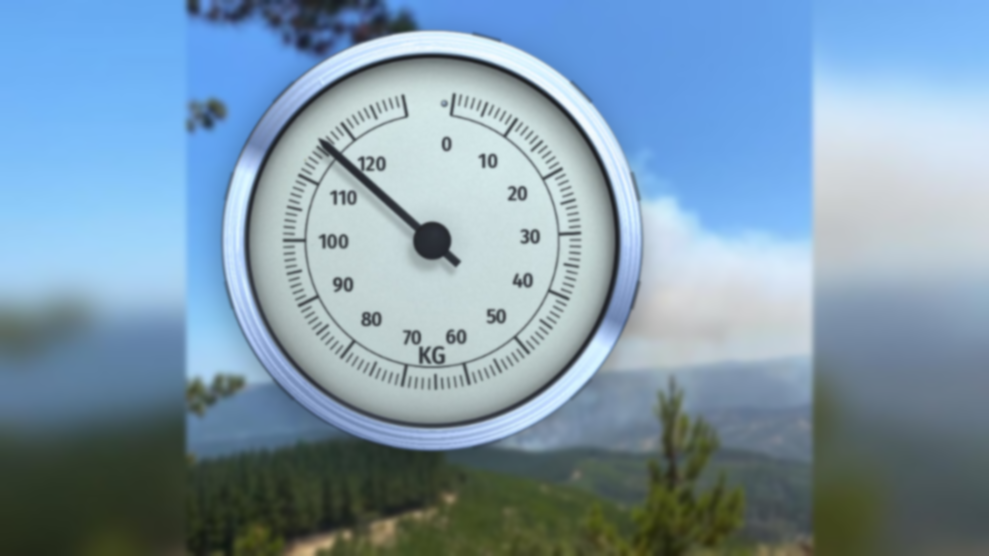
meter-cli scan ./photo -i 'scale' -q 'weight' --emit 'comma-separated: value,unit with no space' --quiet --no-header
116,kg
